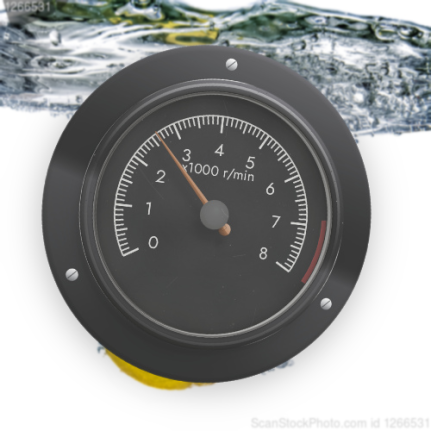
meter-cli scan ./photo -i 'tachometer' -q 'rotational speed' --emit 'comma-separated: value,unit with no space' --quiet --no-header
2600,rpm
